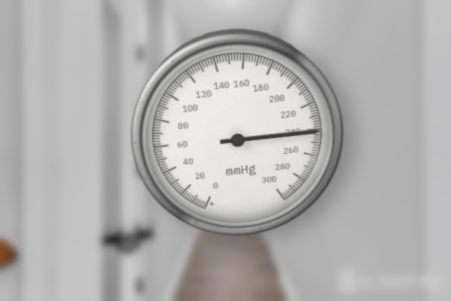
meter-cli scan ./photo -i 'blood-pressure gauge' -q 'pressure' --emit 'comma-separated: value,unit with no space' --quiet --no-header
240,mmHg
